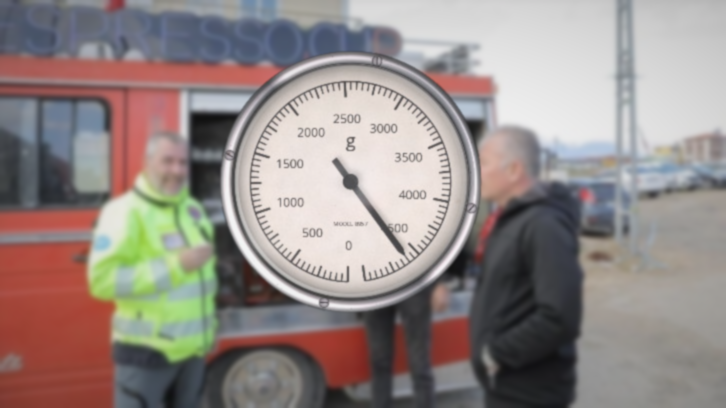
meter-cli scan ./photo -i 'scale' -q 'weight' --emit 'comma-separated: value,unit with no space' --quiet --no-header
4600,g
